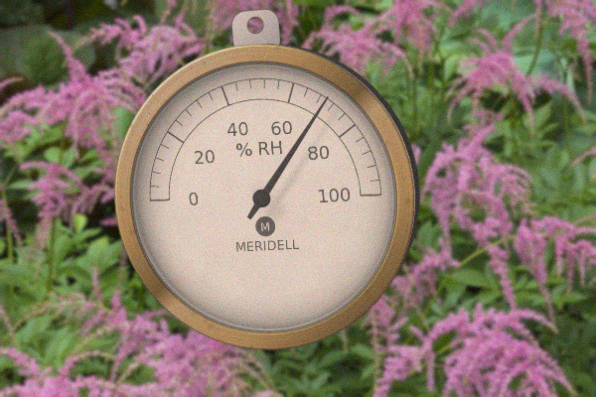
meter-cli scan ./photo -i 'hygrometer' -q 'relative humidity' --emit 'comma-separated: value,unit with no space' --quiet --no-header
70,%
